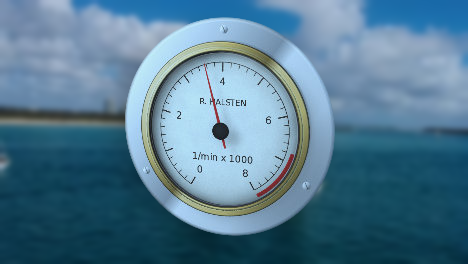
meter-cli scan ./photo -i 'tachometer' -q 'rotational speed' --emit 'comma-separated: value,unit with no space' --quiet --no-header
3600,rpm
